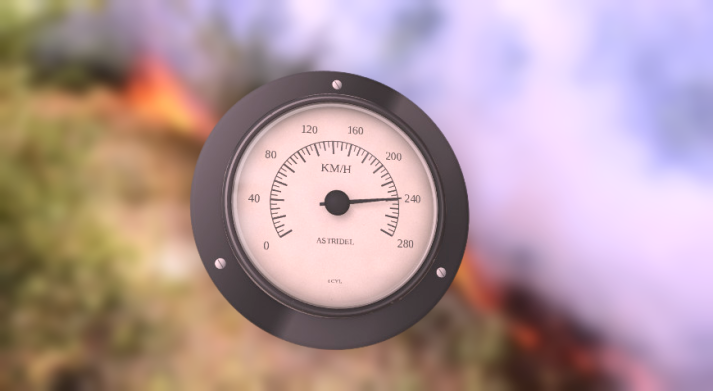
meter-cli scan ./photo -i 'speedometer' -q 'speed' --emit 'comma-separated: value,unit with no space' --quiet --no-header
240,km/h
